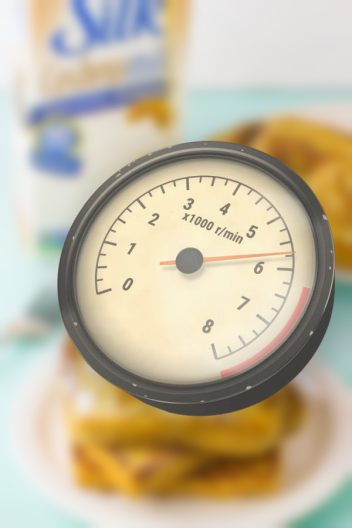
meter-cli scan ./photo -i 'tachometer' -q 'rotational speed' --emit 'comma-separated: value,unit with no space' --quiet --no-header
5750,rpm
